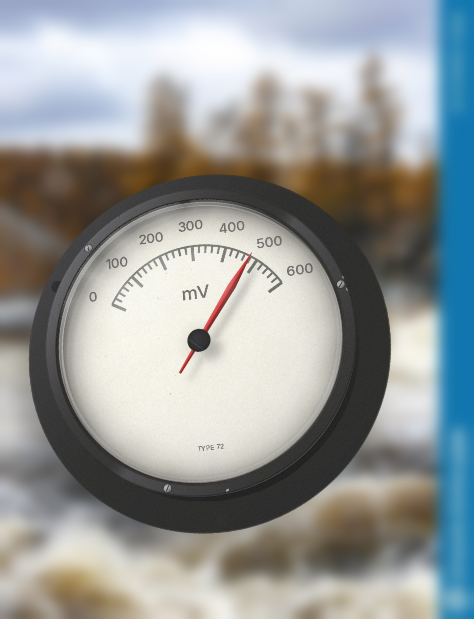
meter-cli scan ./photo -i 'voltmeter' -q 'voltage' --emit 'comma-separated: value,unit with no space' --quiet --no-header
480,mV
